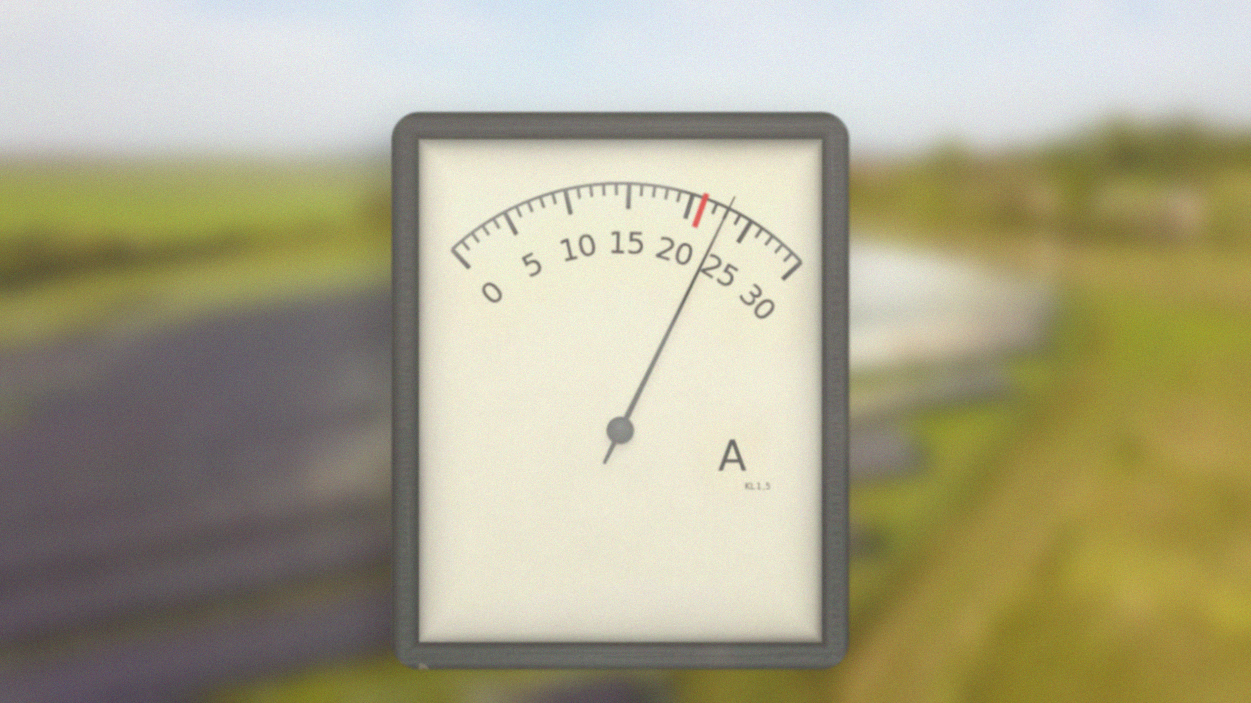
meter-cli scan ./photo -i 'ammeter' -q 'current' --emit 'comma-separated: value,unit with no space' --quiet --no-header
23,A
